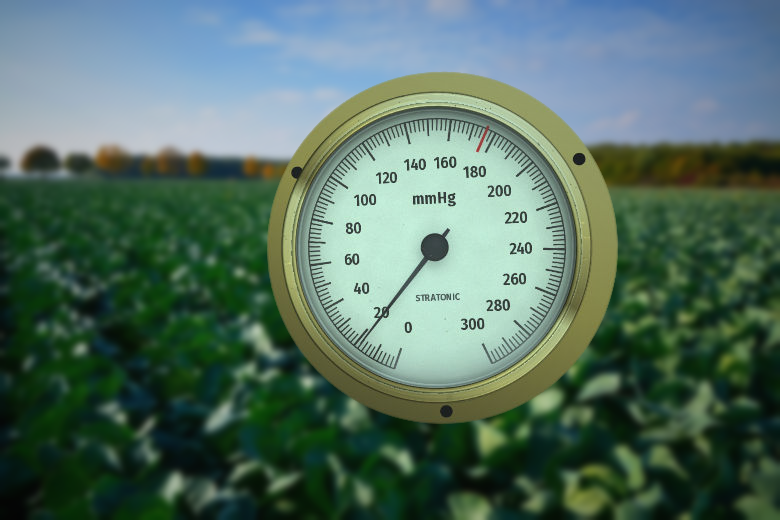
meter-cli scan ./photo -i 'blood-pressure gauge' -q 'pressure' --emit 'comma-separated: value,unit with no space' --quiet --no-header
18,mmHg
